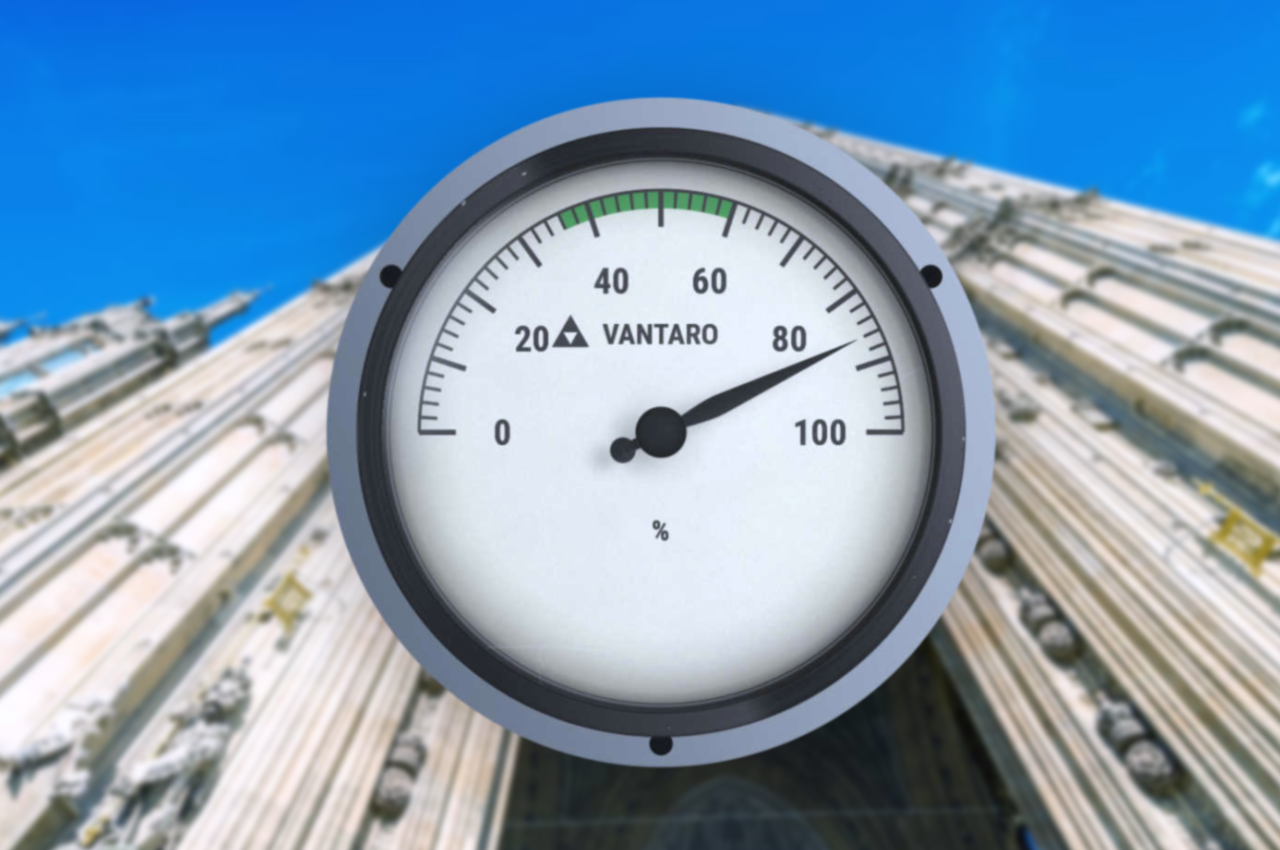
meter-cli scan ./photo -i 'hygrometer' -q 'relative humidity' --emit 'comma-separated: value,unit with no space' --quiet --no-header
86,%
